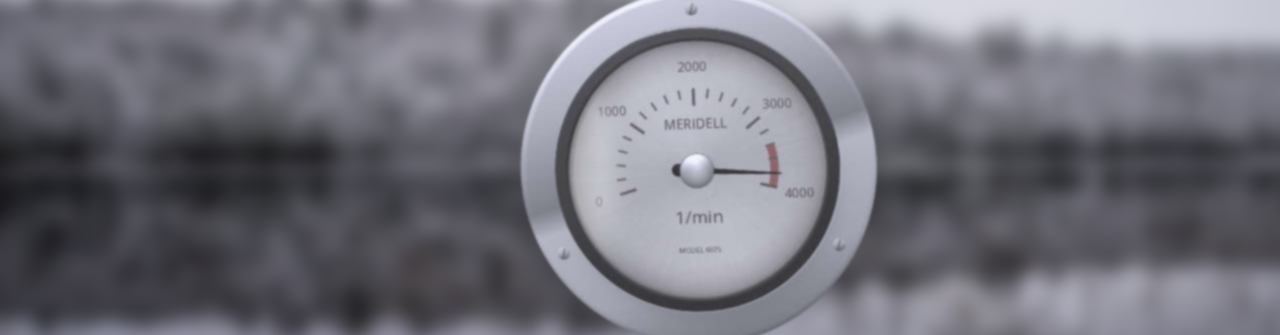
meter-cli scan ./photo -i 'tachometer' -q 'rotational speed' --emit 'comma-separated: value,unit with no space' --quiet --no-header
3800,rpm
